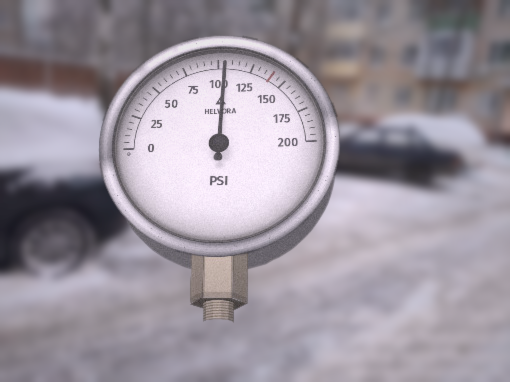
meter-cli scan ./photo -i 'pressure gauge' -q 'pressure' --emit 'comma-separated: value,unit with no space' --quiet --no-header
105,psi
